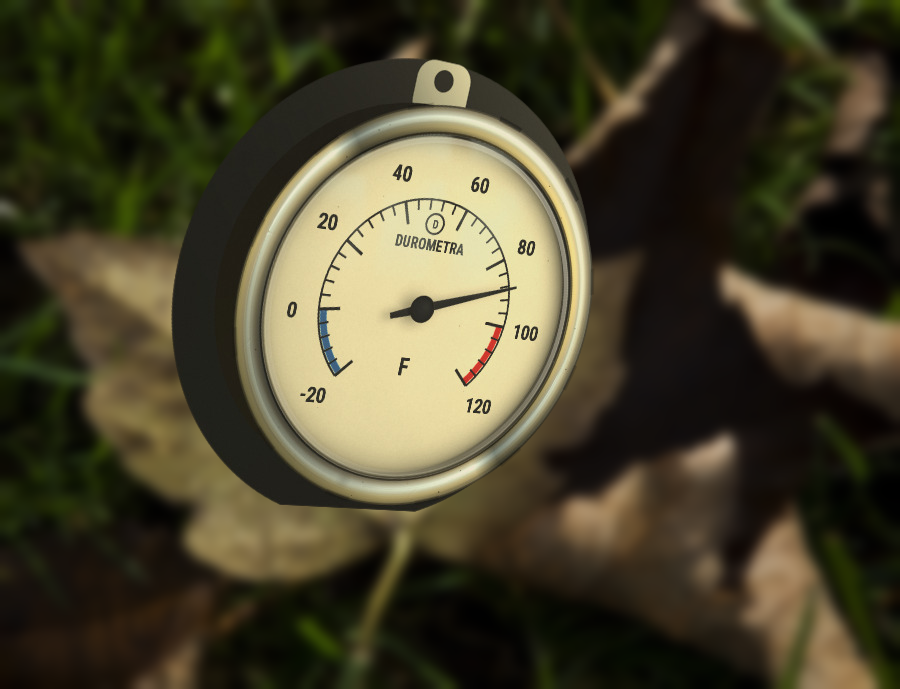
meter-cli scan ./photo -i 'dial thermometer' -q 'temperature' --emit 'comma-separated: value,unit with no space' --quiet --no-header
88,°F
